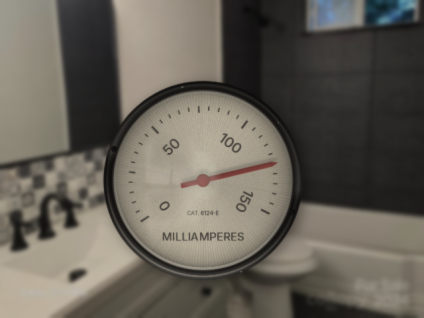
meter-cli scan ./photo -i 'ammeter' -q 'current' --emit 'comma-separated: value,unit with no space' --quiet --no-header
125,mA
